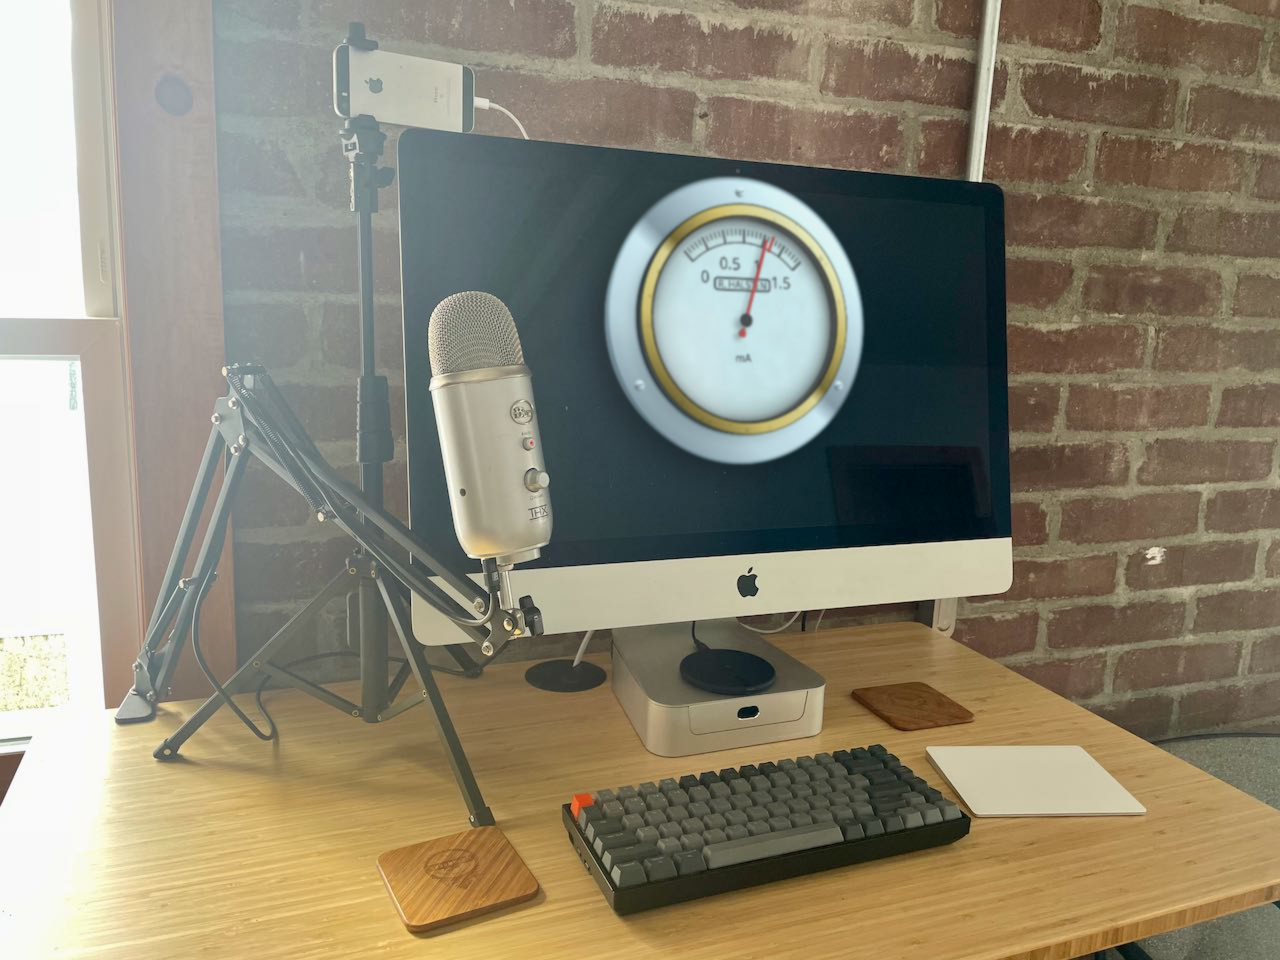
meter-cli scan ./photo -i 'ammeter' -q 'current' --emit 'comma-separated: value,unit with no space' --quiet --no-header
1,mA
